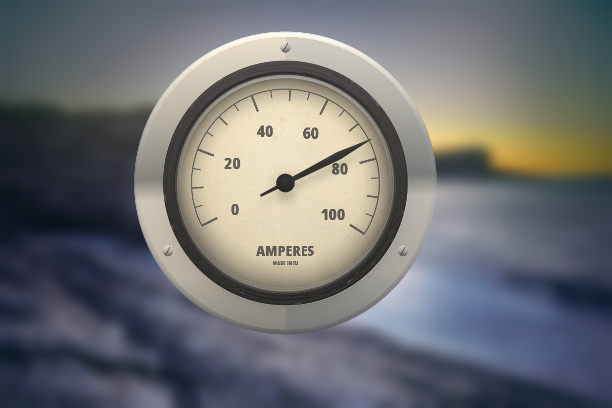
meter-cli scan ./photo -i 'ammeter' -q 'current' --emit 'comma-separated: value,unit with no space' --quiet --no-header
75,A
